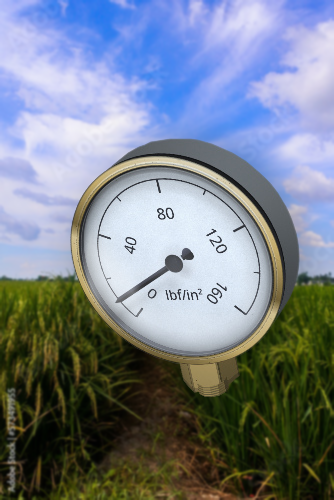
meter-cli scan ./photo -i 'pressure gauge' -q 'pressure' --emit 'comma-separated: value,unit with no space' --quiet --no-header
10,psi
